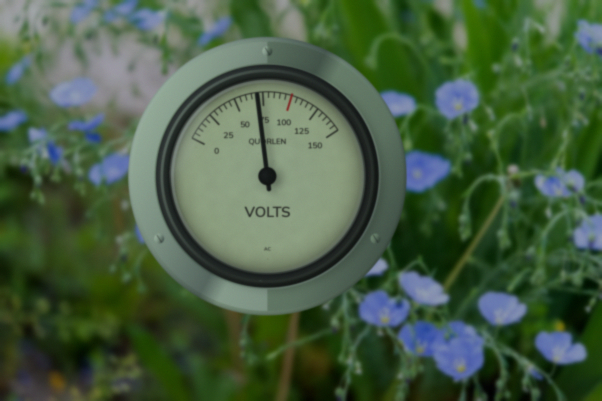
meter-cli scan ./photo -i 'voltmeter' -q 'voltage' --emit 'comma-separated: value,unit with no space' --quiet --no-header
70,V
